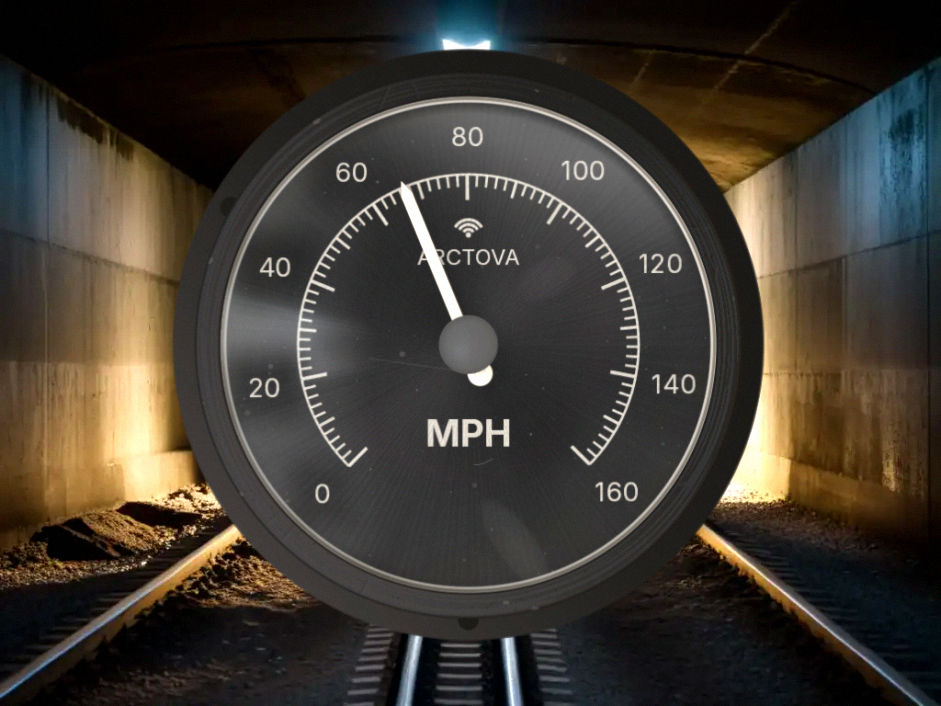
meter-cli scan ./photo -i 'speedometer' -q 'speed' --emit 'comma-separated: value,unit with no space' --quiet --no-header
67,mph
